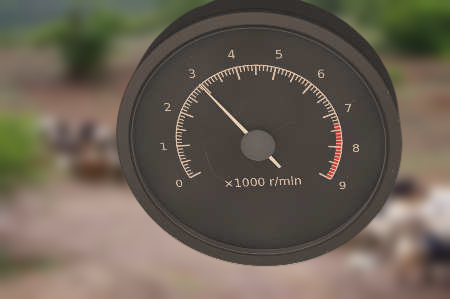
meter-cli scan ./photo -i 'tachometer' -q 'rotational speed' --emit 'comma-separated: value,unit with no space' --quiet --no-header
3000,rpm
